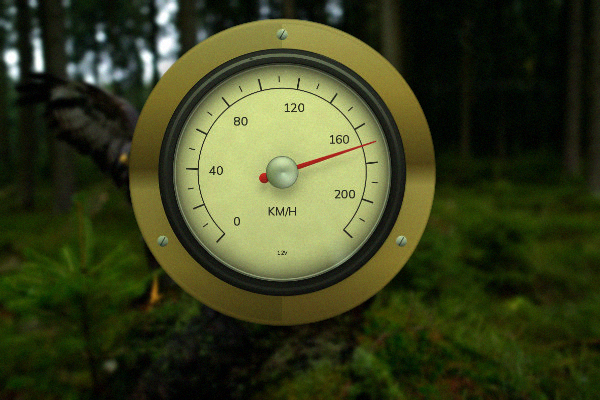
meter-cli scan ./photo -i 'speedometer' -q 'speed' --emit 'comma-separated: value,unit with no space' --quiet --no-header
170,km/h
